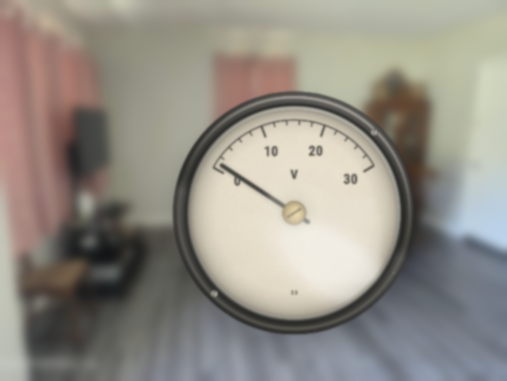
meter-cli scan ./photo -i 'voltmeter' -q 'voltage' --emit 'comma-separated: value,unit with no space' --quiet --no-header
1,V
